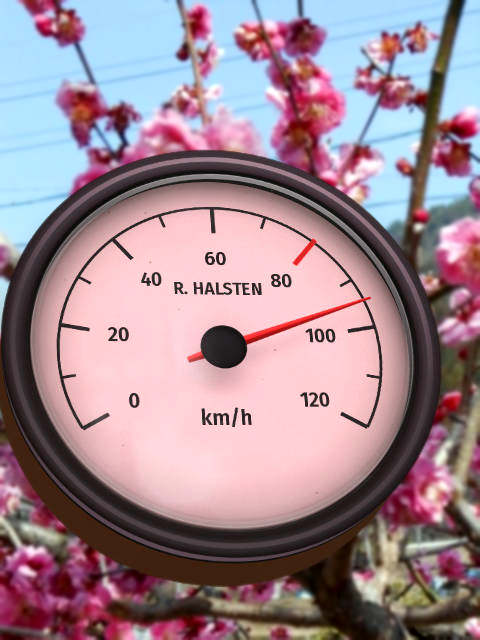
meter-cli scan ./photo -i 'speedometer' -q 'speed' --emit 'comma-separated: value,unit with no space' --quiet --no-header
95,km/h
